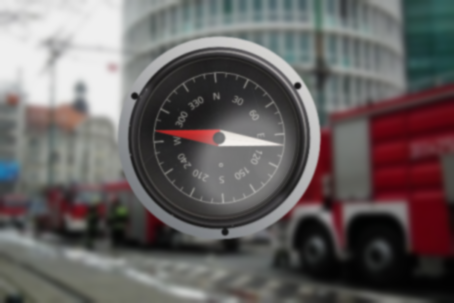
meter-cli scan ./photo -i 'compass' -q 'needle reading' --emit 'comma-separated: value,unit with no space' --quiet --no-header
280,°
